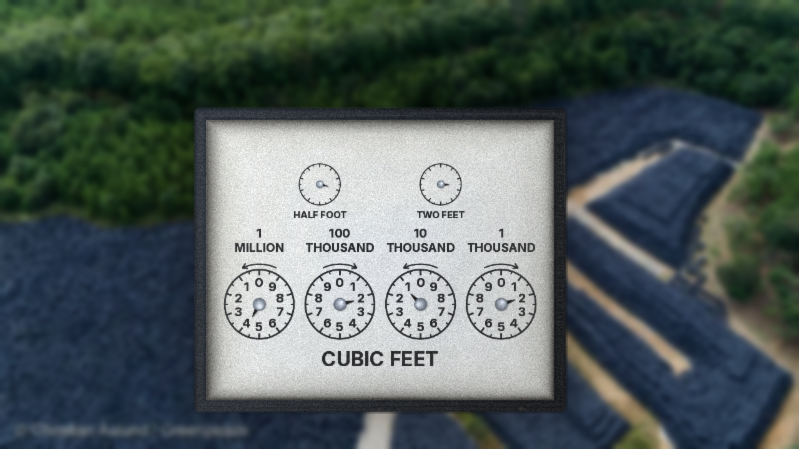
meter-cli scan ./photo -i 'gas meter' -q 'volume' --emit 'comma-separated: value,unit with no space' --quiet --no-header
421200,ft³
